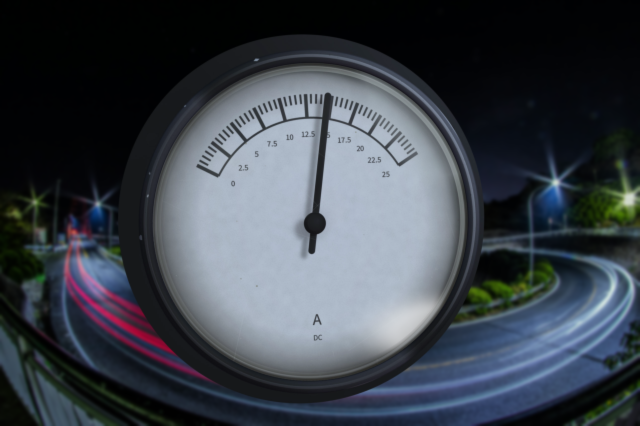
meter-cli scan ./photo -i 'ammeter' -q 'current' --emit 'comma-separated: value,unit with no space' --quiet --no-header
14.5,A
